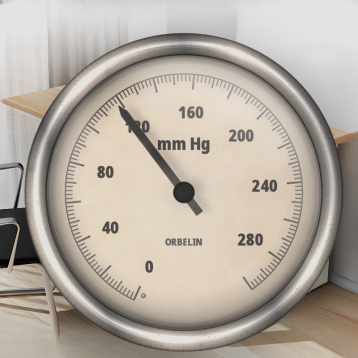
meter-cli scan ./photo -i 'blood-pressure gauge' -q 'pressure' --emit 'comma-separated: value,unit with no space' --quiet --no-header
118,mmHg
